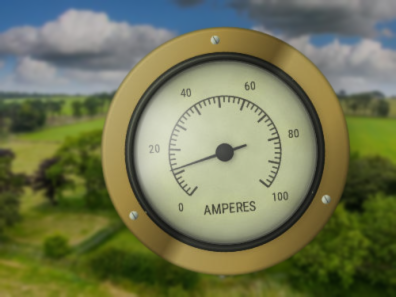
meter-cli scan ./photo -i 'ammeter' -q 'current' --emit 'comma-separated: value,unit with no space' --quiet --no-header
12,A
